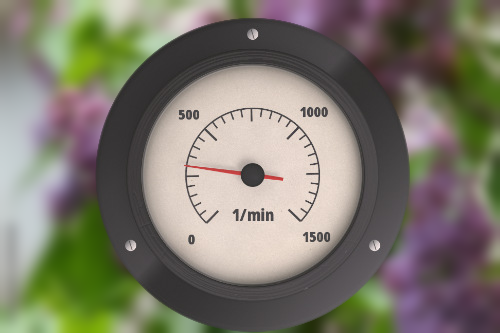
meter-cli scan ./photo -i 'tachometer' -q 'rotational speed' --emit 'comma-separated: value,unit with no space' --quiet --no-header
300,rpm
